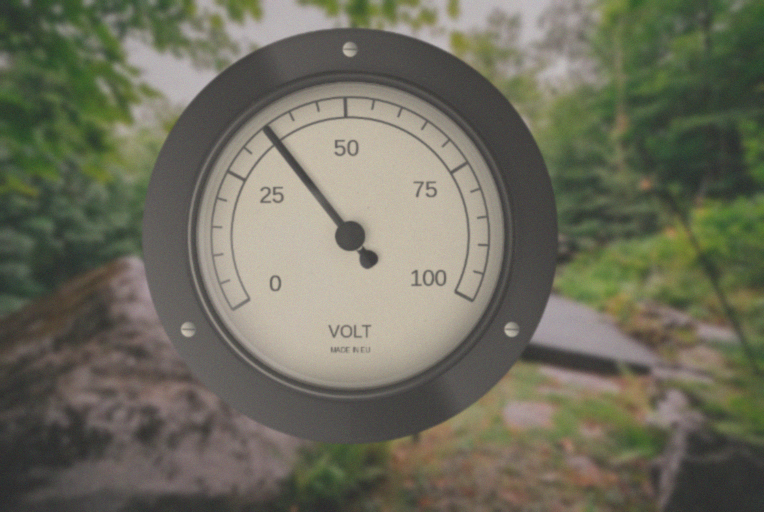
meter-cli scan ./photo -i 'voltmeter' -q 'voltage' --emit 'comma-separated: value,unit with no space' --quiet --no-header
35,V
